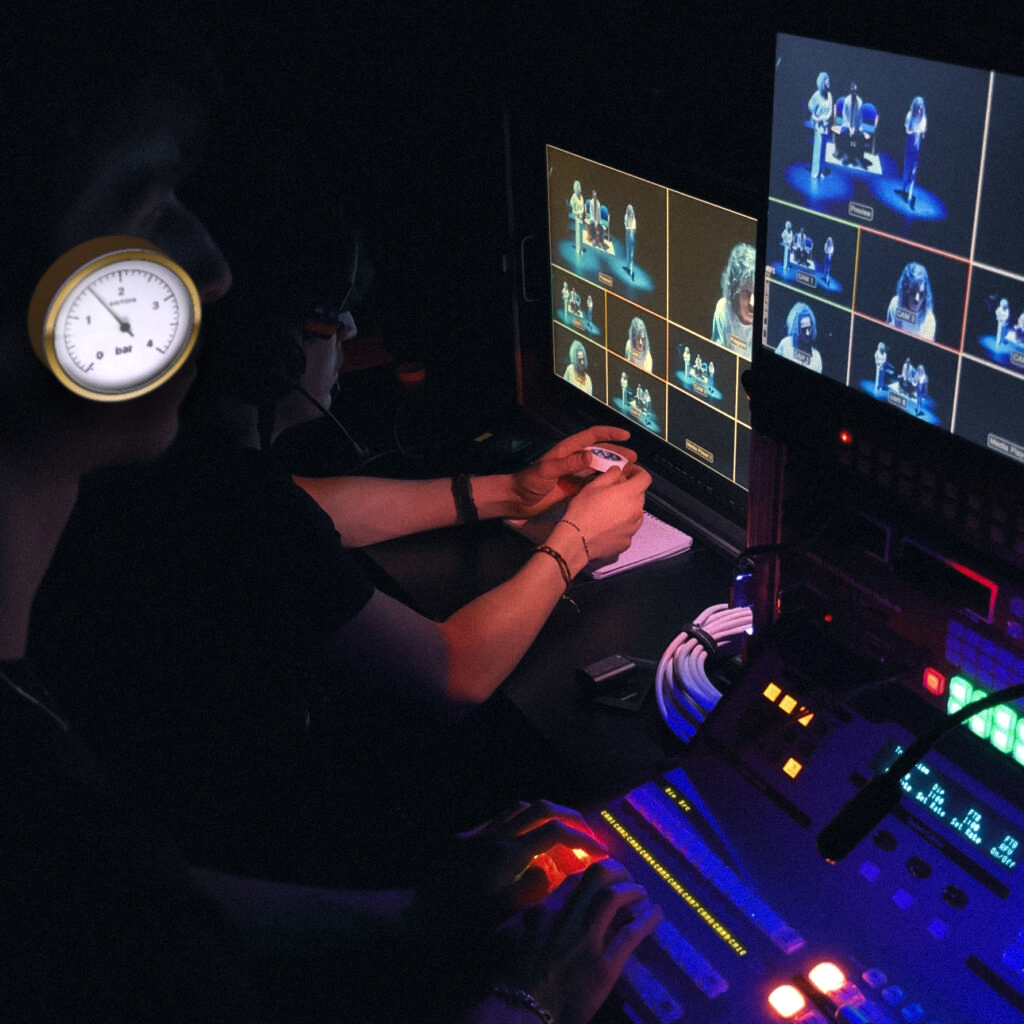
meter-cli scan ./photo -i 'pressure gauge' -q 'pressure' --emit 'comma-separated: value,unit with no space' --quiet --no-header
1.5,bar
